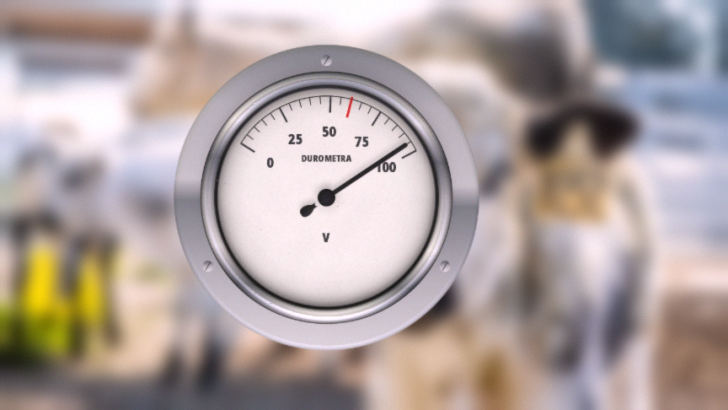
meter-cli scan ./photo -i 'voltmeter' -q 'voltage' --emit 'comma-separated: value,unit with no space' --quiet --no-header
95,V
